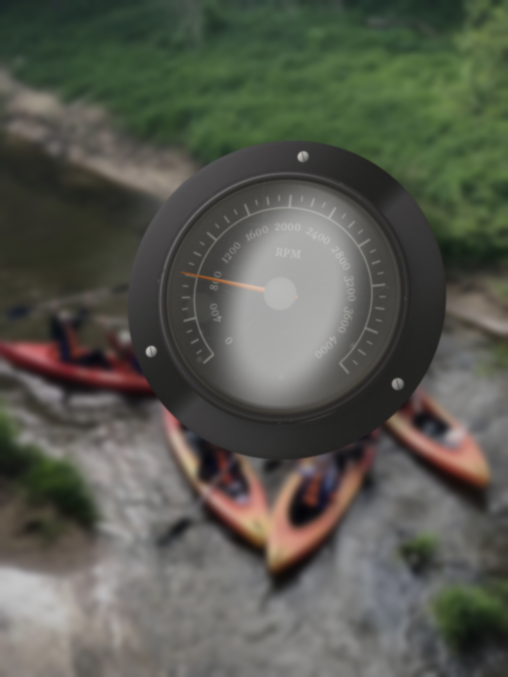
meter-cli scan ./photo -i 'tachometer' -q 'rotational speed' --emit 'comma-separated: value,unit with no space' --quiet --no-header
800,rpm
